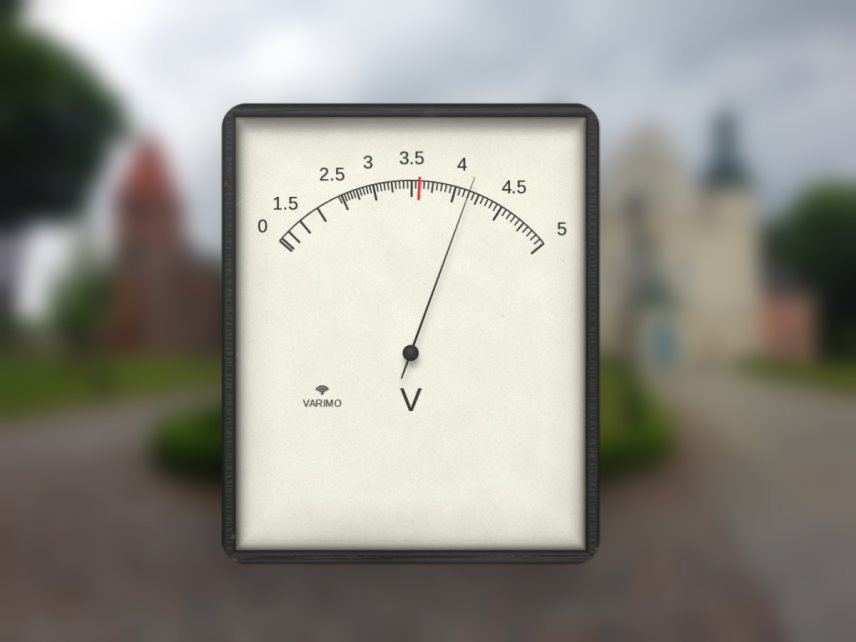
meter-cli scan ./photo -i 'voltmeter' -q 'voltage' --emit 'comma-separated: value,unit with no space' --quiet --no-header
4.15,V
